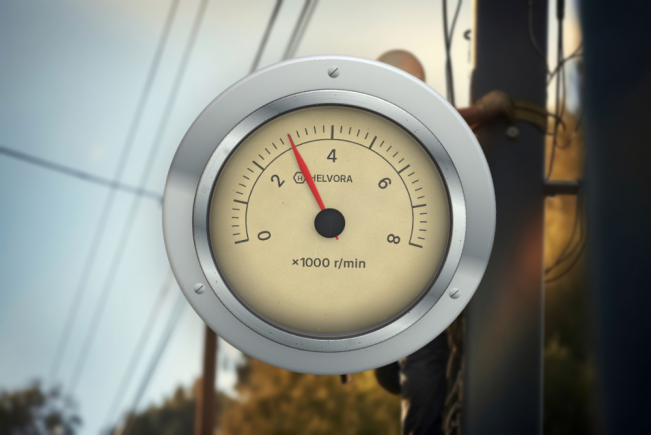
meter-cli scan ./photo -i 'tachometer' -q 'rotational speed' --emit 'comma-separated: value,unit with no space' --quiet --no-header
3000,rpm
